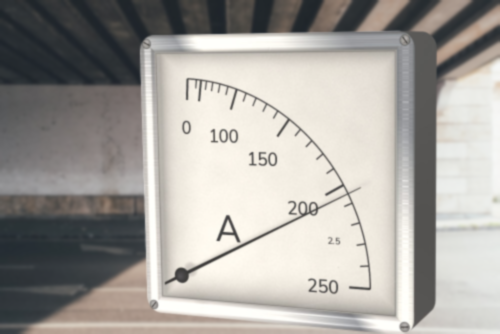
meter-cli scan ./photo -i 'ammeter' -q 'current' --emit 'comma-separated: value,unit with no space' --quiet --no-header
205,A
